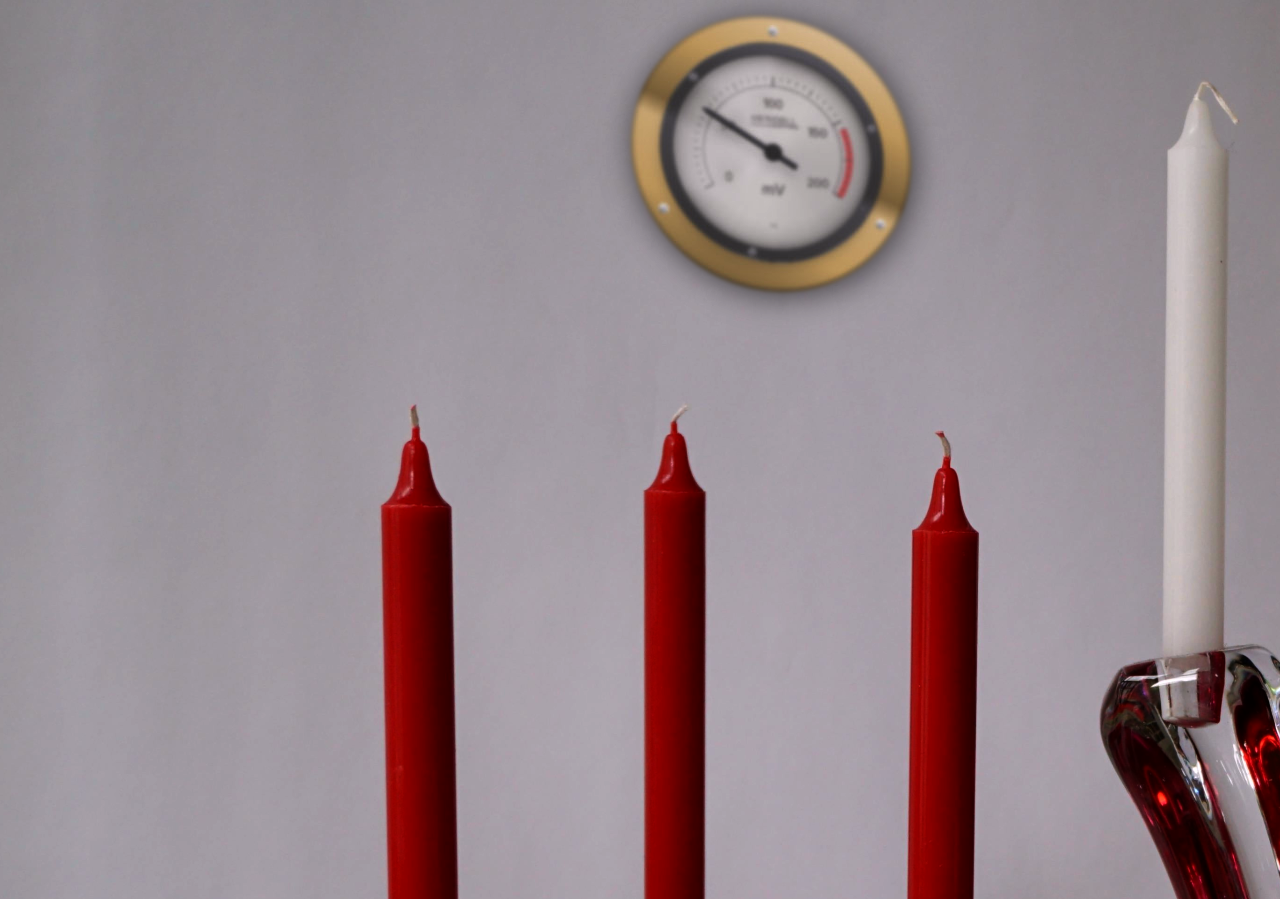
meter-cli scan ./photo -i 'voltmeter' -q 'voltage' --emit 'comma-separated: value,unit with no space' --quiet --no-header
50,mV
